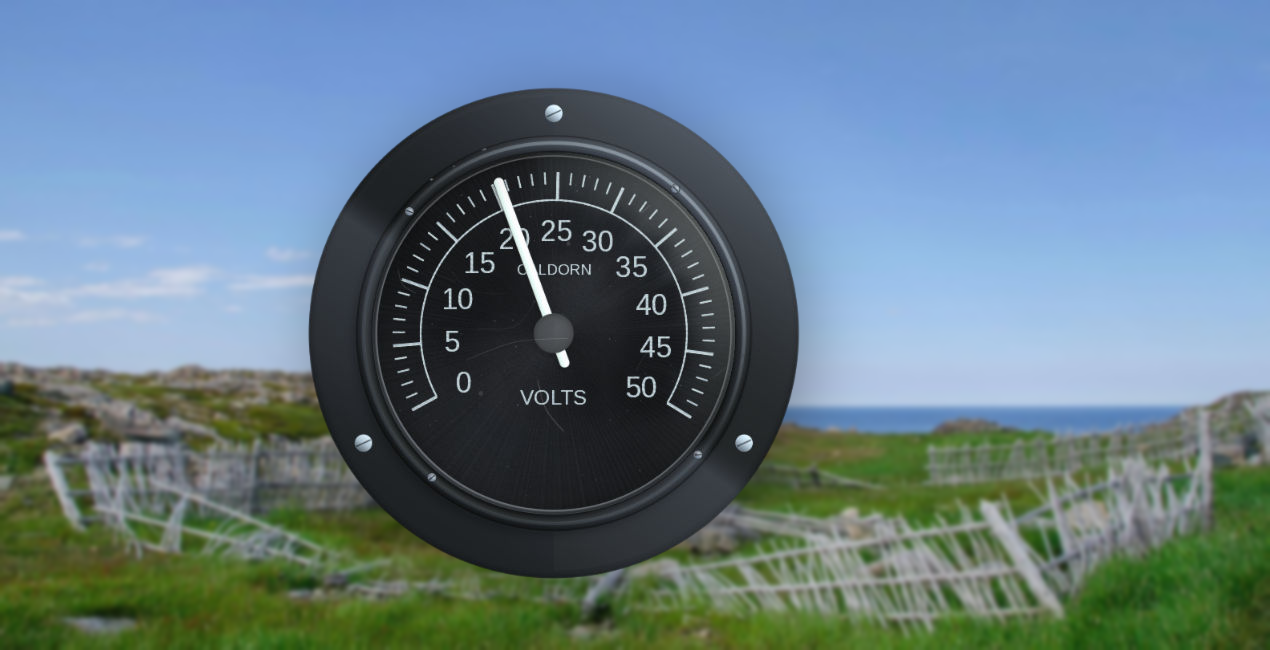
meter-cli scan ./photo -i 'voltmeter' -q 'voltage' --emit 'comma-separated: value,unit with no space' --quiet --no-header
20.5,V
